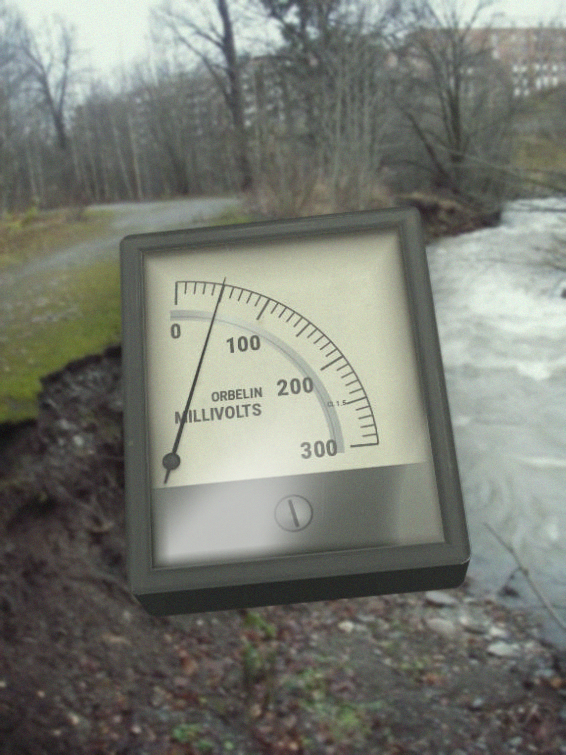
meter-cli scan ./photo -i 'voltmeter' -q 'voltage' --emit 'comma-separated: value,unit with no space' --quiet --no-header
50,mV
